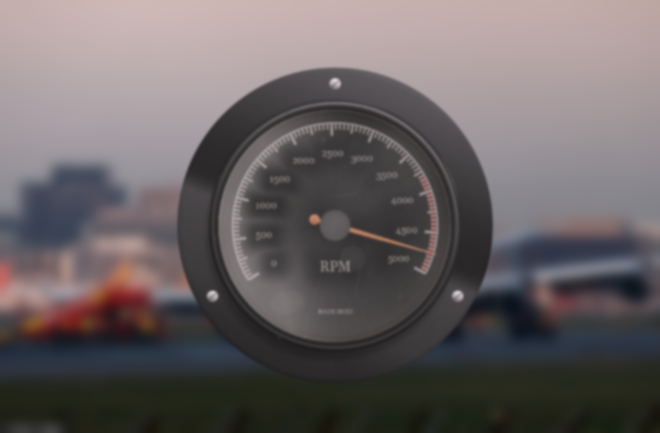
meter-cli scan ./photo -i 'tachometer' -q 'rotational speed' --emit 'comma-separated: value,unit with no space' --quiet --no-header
4750,rpm
